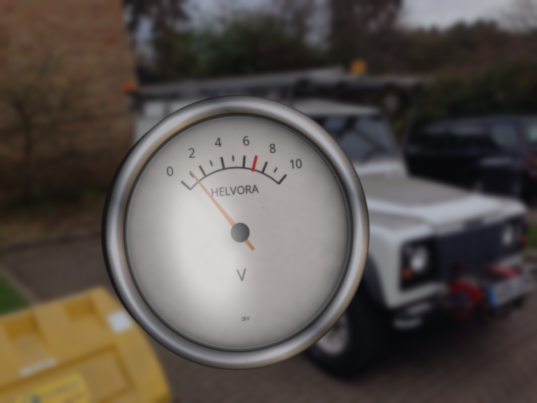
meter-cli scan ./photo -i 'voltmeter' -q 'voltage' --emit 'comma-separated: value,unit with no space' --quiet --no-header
1,V
